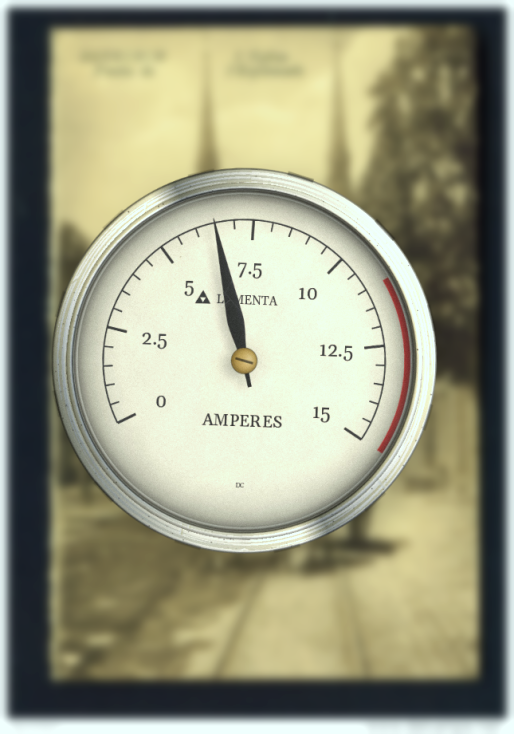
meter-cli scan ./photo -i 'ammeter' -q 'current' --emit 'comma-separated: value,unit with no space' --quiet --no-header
6.5,A
